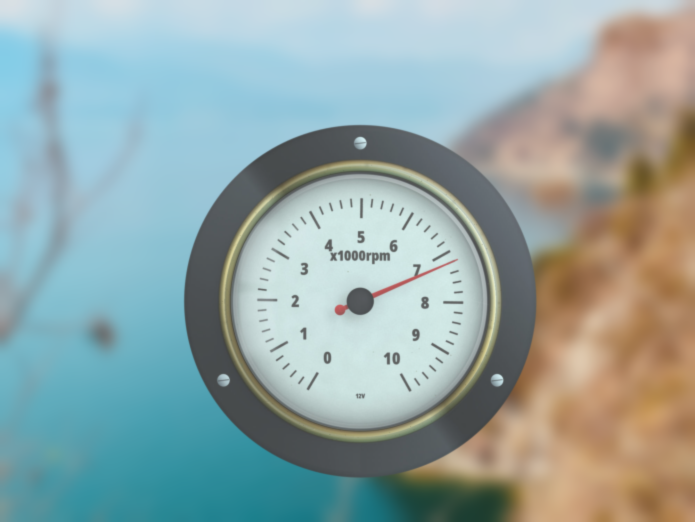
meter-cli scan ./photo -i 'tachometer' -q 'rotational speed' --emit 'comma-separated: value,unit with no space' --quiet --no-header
7200,rpm
